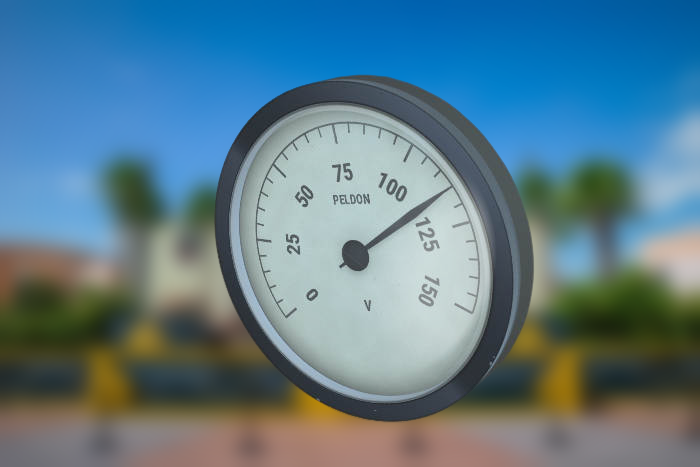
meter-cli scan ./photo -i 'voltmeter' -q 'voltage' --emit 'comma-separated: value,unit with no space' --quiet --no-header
115,V
